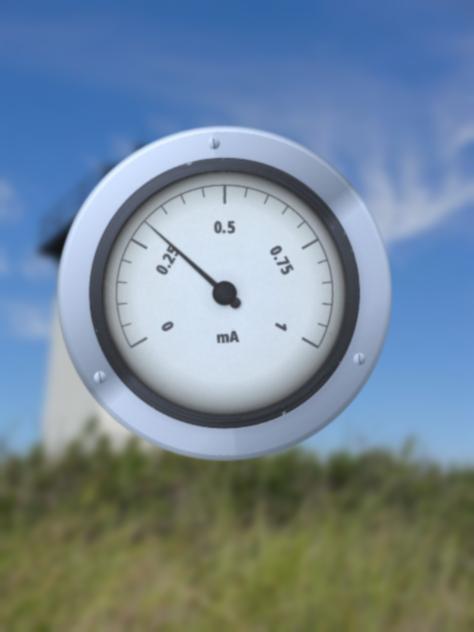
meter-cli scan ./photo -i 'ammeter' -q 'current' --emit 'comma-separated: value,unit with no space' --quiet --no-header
0.3,mA
